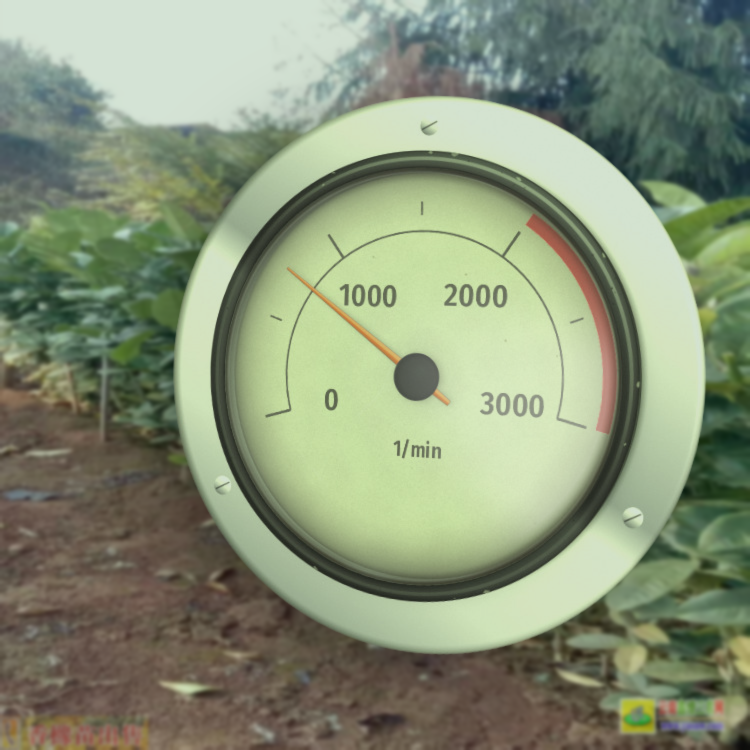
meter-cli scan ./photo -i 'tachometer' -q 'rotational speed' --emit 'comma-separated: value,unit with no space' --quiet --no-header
750,rpm
